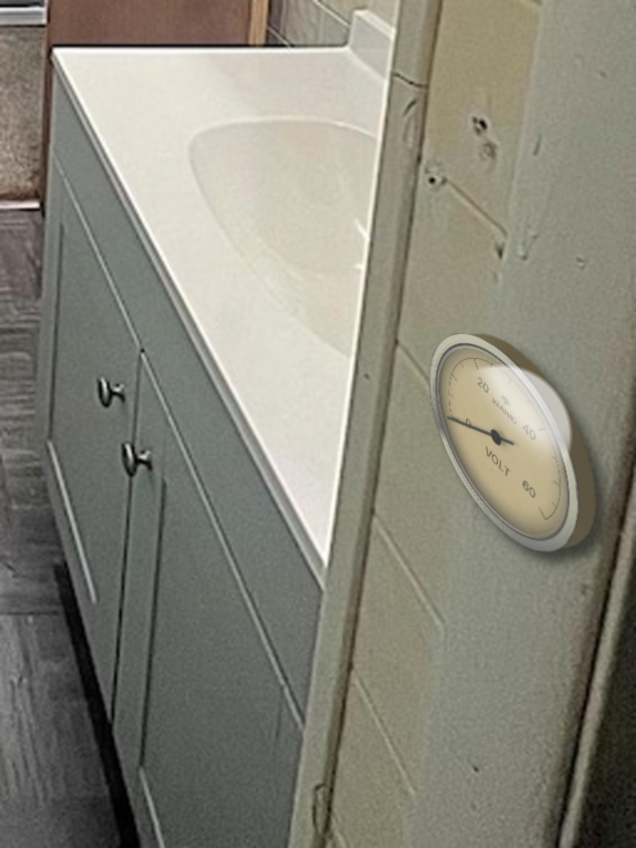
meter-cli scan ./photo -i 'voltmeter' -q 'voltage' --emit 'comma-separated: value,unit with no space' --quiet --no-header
0,V
